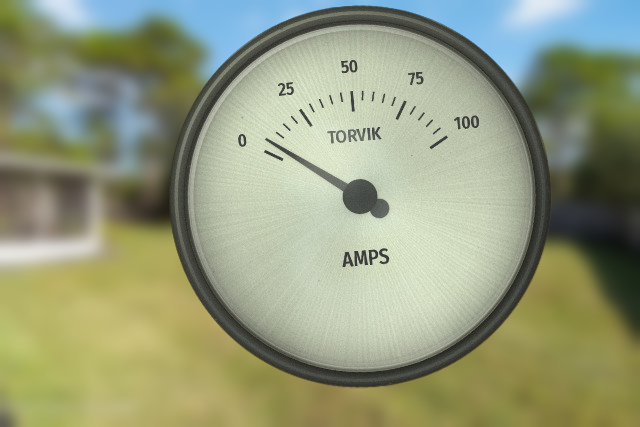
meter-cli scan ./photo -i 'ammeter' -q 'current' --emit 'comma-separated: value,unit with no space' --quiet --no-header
5,A
